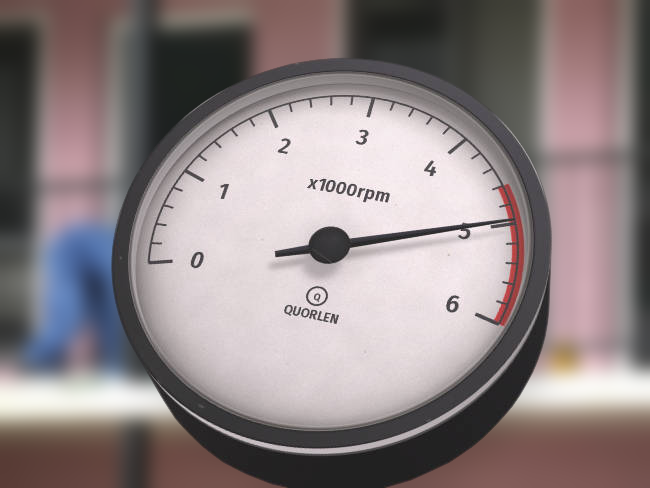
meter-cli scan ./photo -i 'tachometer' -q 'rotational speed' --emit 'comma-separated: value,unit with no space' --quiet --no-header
5000,rpm
